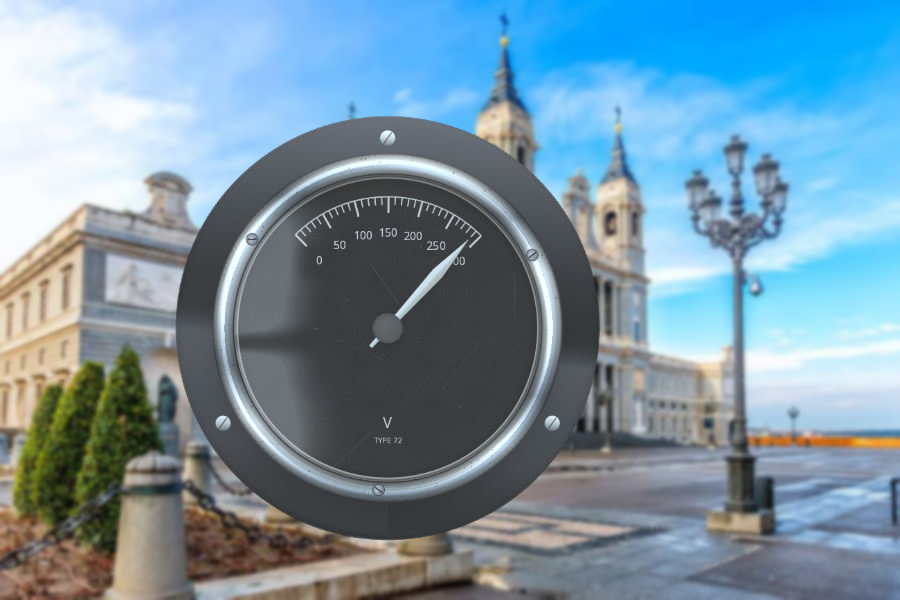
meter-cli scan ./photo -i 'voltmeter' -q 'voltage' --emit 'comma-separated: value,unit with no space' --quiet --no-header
290,V
